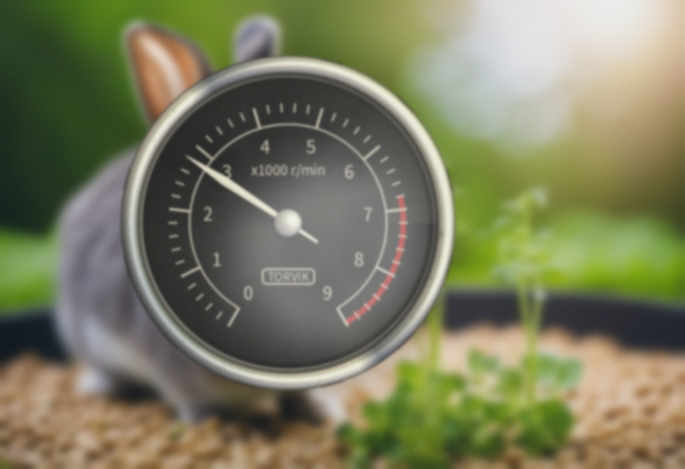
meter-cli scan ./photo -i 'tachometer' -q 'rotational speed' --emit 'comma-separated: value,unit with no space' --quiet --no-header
2800,rpm
